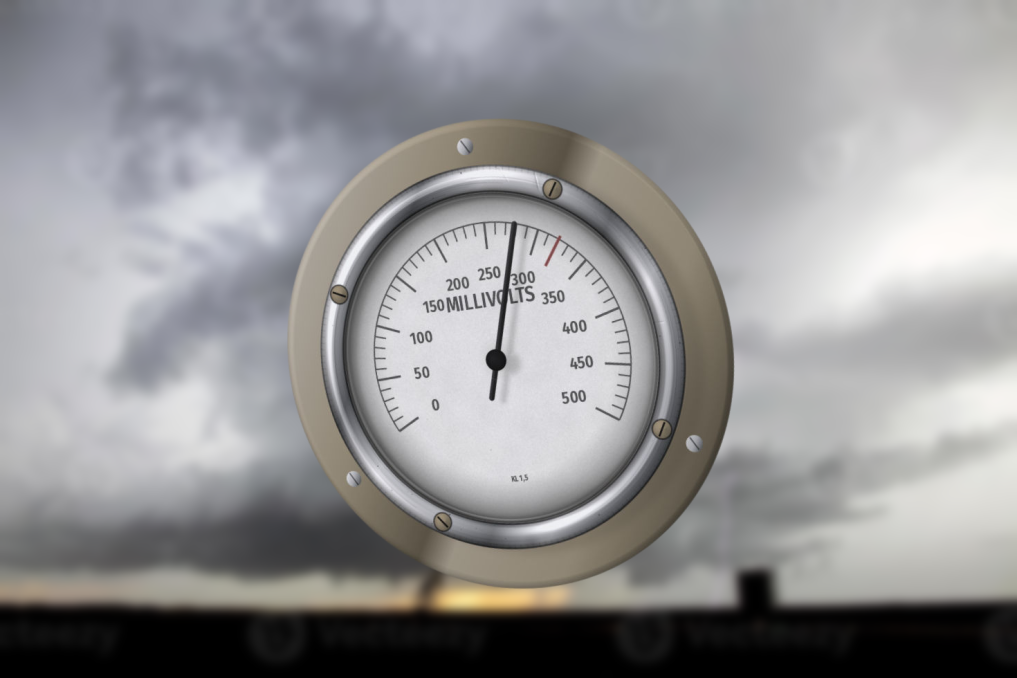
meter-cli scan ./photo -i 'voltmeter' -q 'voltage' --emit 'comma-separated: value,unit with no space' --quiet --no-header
280,mV
